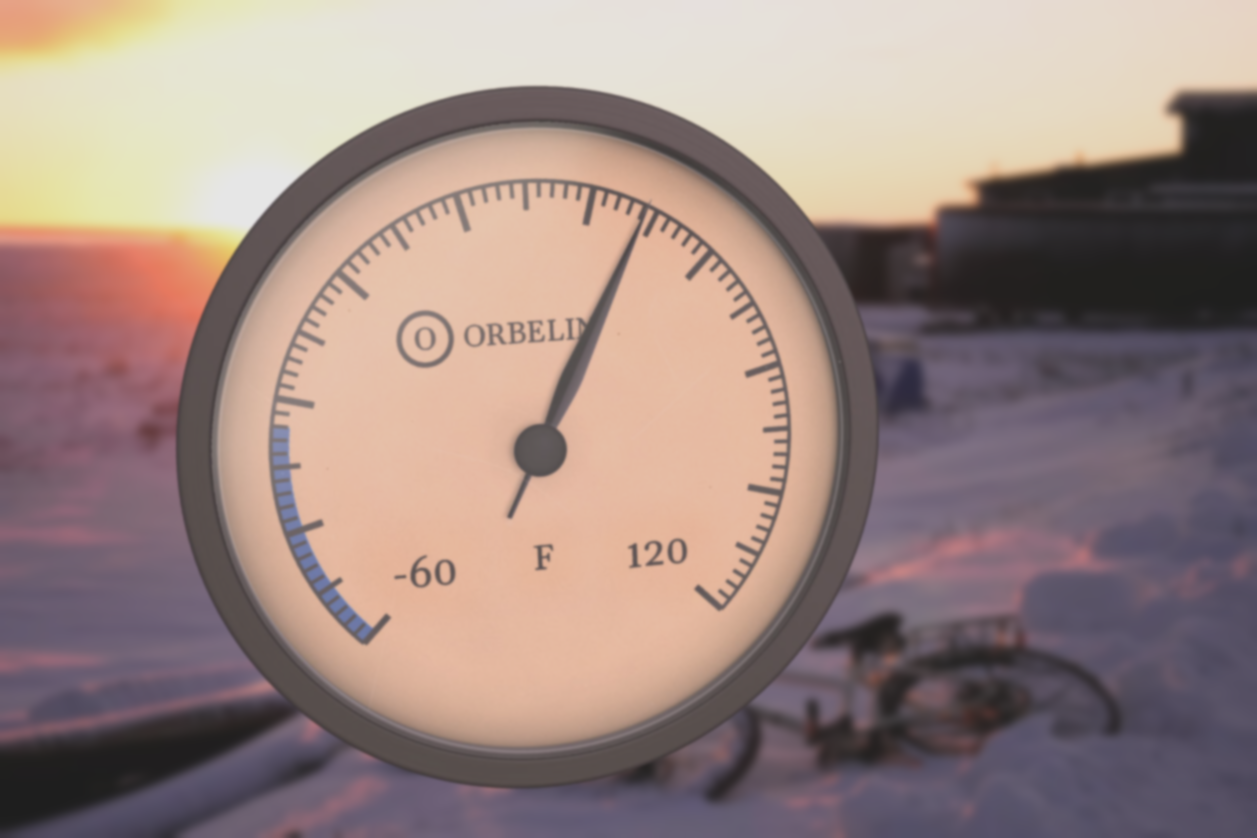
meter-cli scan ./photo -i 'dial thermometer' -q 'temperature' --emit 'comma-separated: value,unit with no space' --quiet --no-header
48,°F
